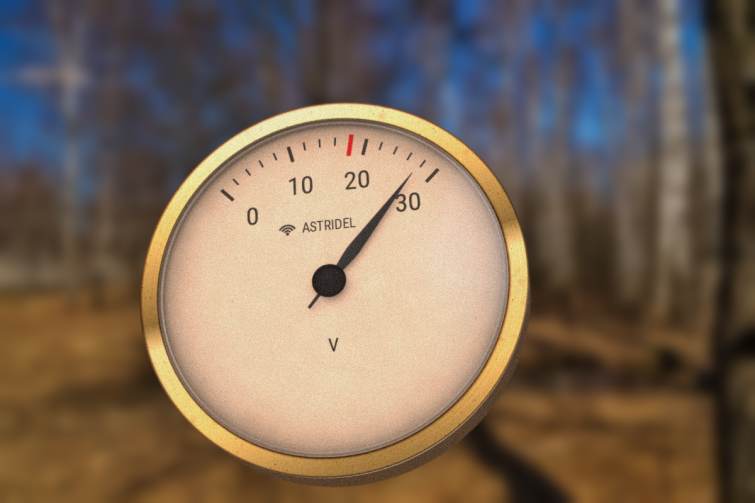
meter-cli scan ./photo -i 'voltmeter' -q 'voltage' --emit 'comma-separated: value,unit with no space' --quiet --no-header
28,V
